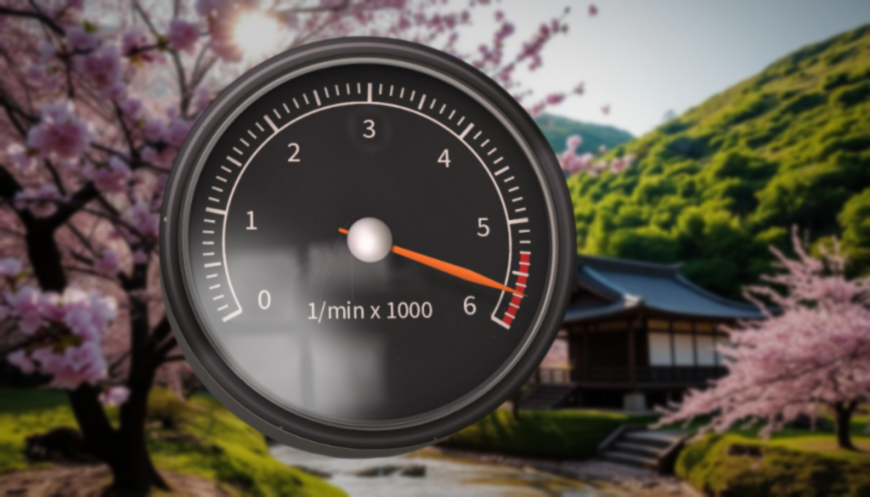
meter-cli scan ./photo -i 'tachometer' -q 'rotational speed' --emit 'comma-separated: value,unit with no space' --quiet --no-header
5700,rpm
